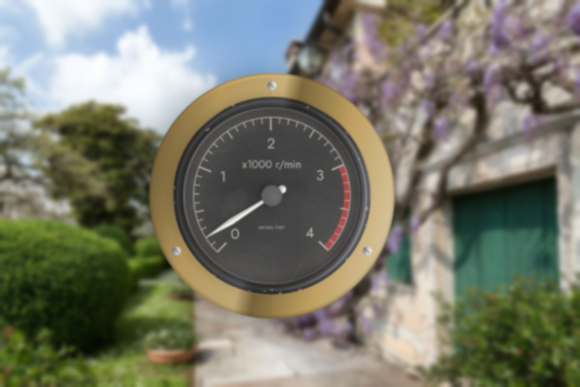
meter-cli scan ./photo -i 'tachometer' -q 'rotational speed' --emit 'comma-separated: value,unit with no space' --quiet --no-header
200,rpm
